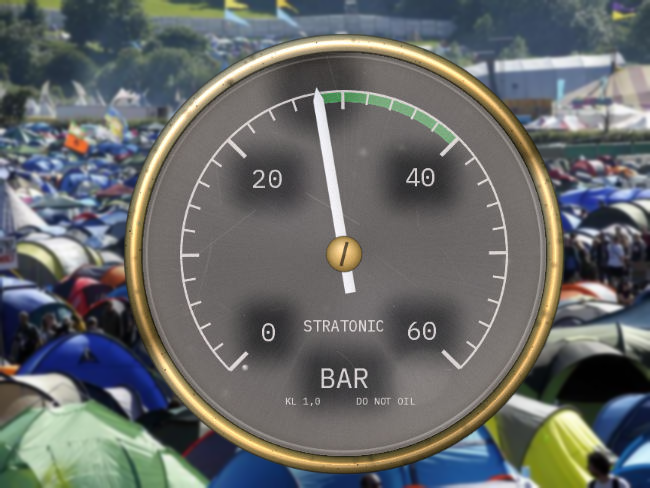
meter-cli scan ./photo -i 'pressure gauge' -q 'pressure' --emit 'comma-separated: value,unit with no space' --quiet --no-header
28,bar
